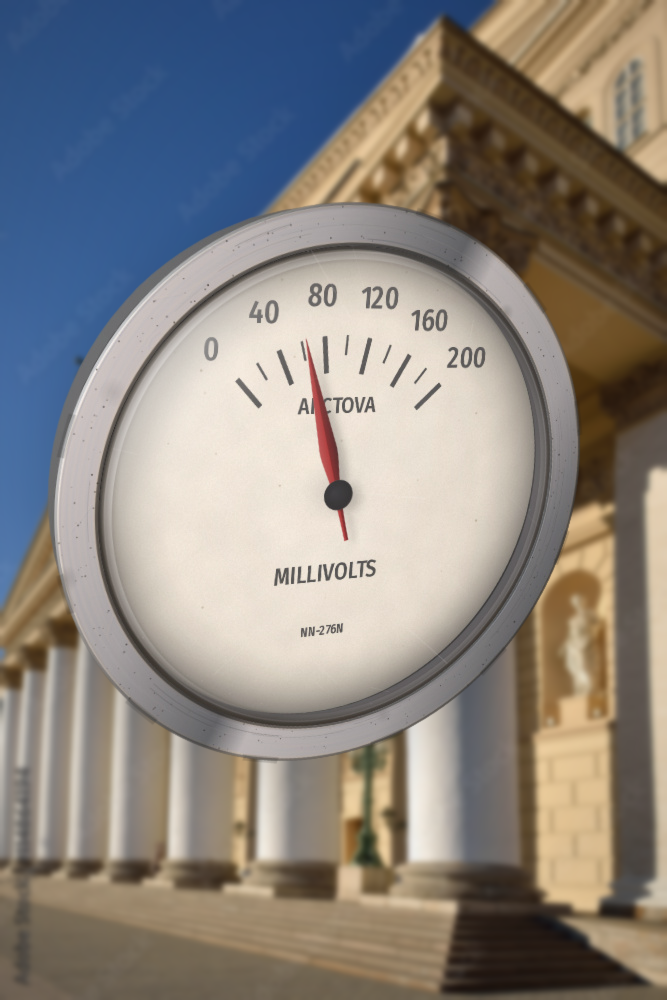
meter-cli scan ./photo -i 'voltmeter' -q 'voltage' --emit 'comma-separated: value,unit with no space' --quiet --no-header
60,mV
